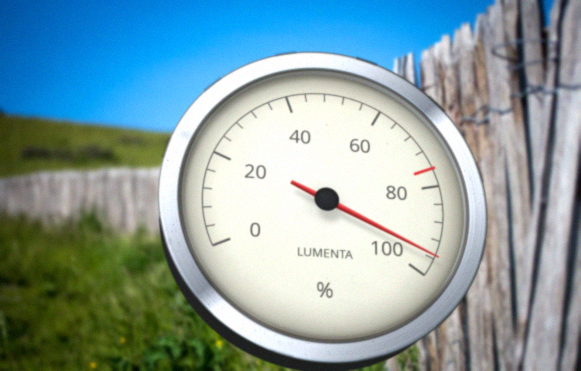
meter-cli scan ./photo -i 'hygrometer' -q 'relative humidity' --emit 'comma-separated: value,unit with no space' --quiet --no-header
96,%
